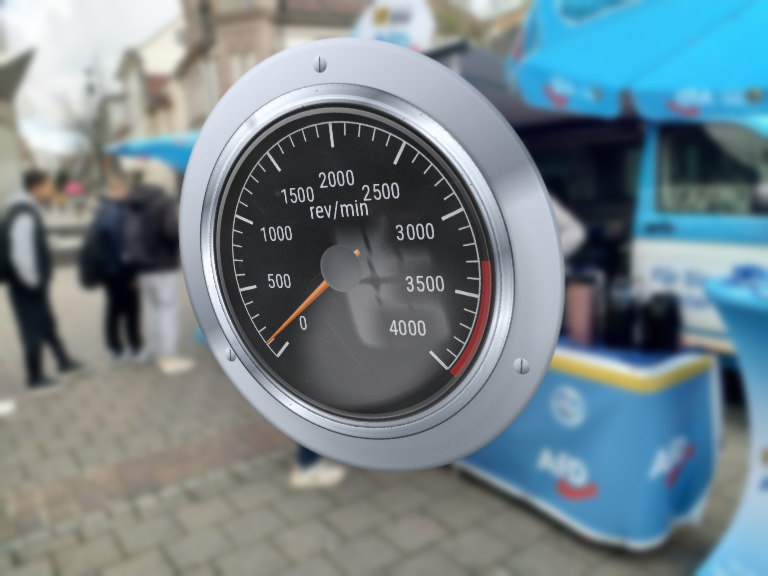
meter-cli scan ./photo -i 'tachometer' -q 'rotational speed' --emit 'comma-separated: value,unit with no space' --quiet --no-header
100,rpm
